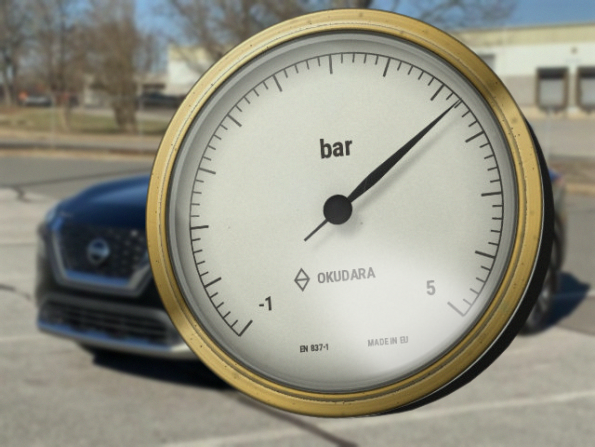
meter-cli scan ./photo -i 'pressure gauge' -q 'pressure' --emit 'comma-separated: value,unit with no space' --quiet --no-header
3.2,bar
